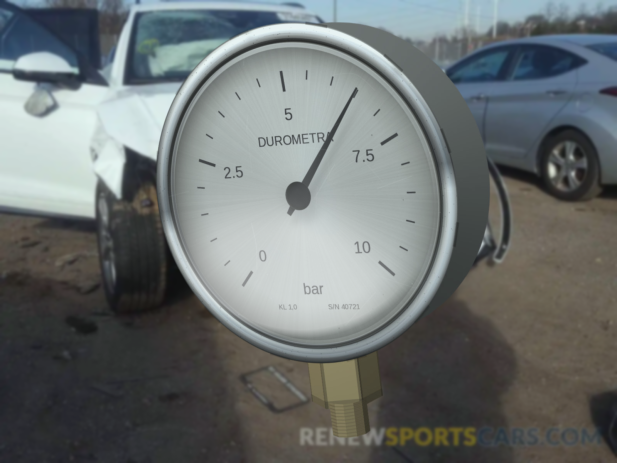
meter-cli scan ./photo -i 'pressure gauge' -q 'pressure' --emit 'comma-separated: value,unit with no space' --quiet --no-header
6.5,bar
